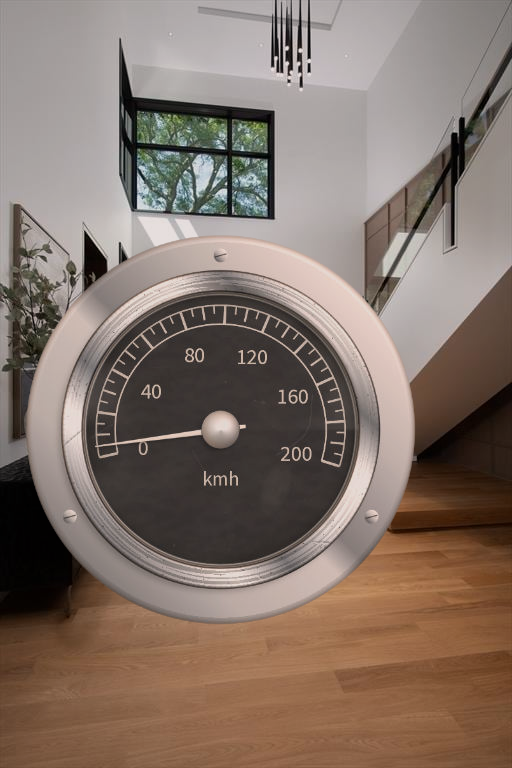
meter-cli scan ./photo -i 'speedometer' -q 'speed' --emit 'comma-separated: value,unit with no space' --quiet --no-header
5,km/h
